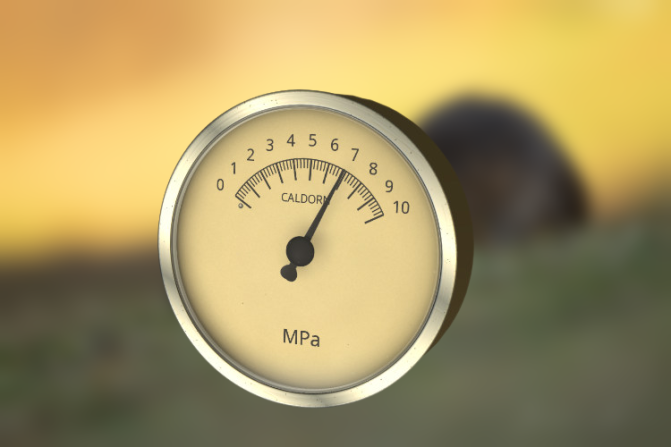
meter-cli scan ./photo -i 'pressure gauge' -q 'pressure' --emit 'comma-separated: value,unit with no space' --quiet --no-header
7,MPa
